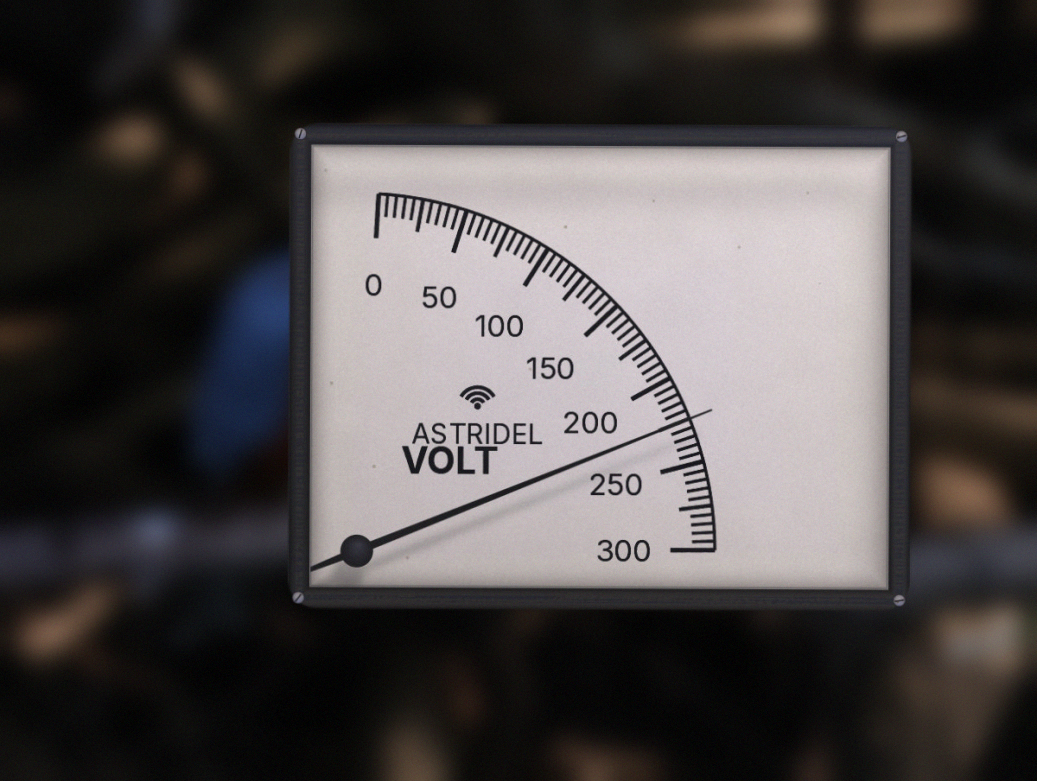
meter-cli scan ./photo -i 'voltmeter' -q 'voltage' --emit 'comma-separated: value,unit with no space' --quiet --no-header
225,V
